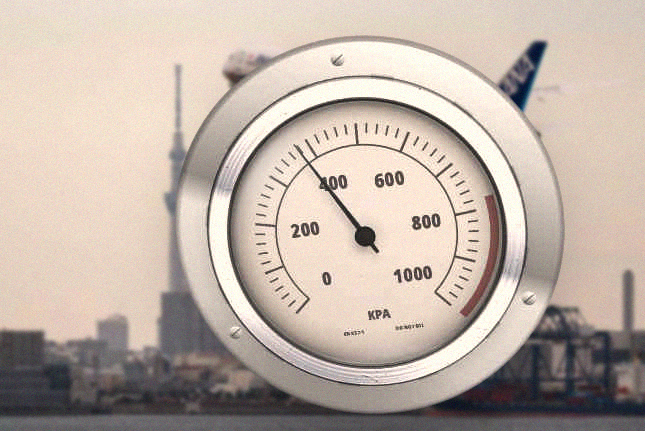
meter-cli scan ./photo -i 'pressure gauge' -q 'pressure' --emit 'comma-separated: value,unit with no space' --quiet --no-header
380,kPa
